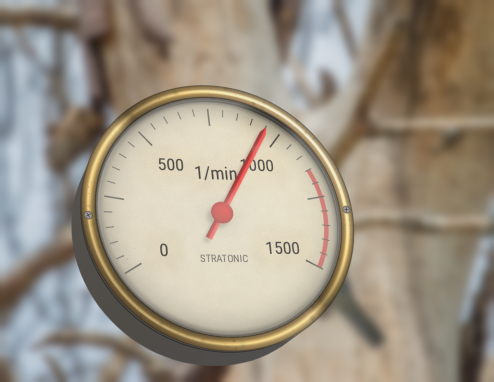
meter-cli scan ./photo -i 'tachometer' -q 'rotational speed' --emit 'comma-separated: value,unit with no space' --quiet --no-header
950,rpm
